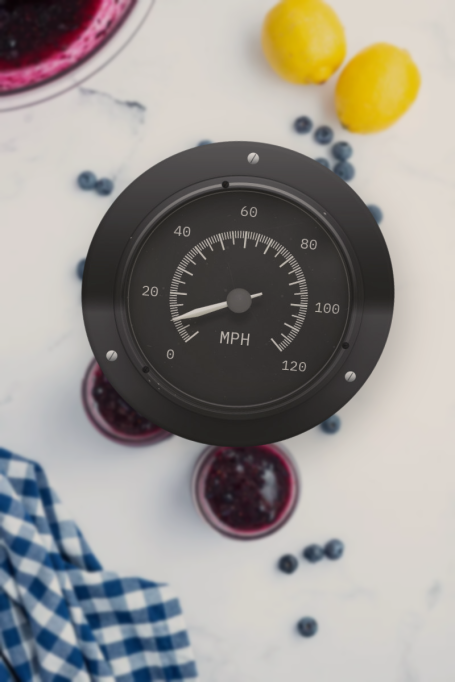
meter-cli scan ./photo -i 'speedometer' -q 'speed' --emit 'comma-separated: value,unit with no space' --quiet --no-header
10,mph
